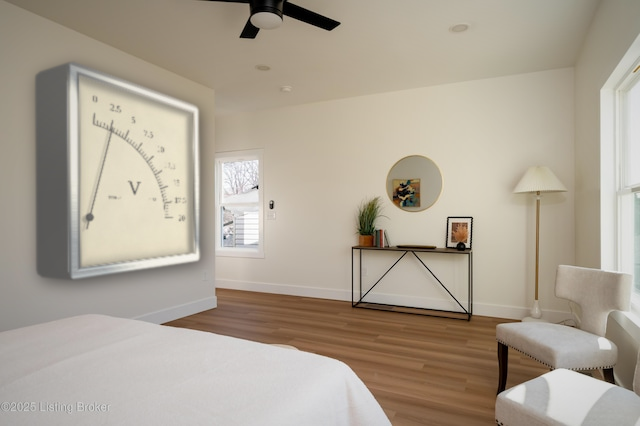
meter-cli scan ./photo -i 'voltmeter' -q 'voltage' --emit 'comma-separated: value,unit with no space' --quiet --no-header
2.5,V
